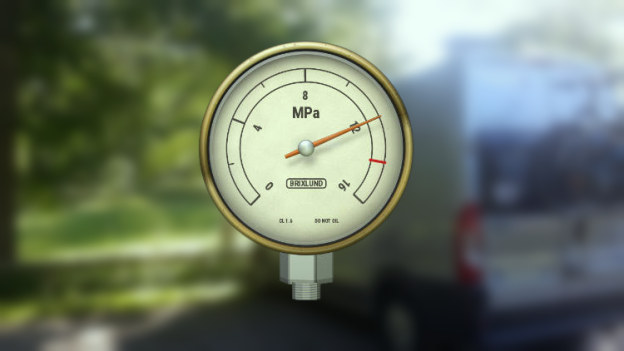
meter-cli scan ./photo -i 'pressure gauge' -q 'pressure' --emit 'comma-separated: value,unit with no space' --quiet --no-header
12,MPa
